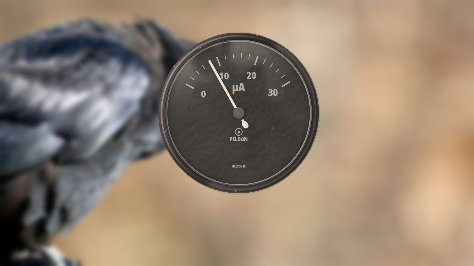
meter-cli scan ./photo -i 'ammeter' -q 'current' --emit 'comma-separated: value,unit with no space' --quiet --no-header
8,µA
